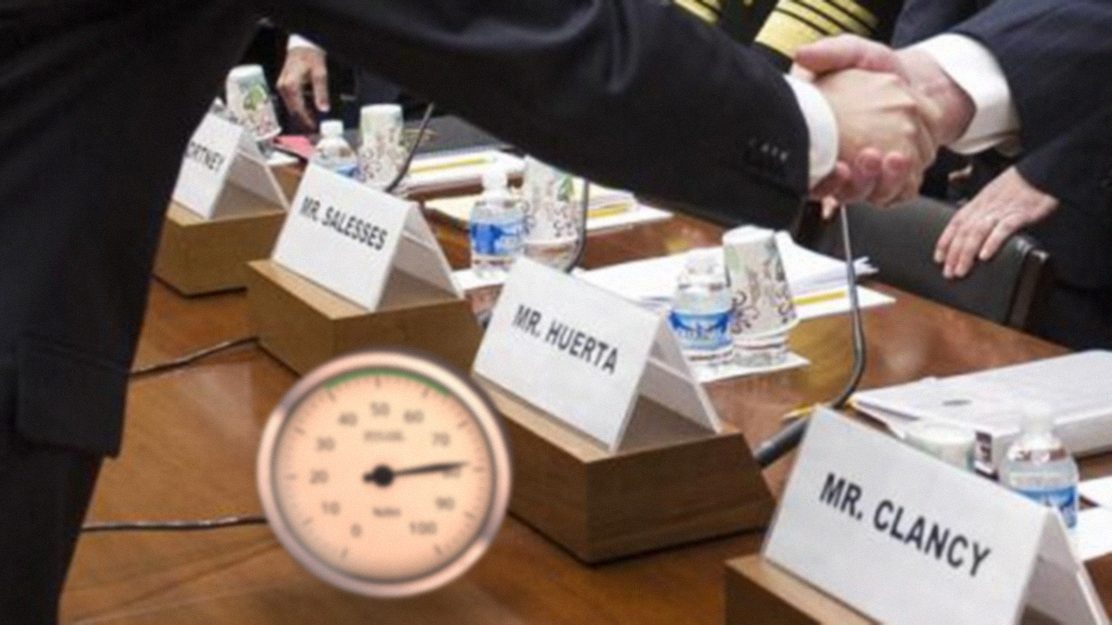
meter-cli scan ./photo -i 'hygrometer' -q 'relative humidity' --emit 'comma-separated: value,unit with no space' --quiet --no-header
78,%
